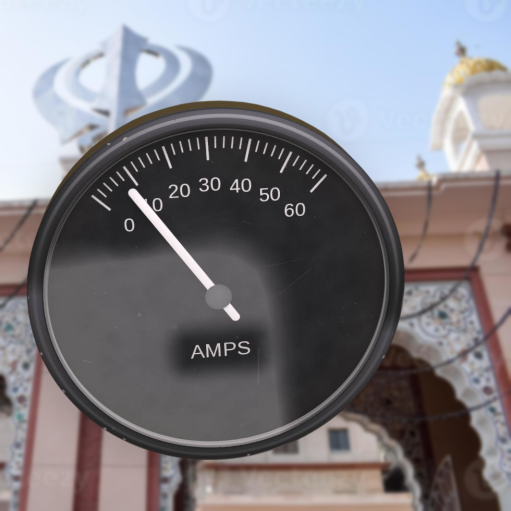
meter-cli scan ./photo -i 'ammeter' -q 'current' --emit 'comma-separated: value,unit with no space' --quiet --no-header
8,A
